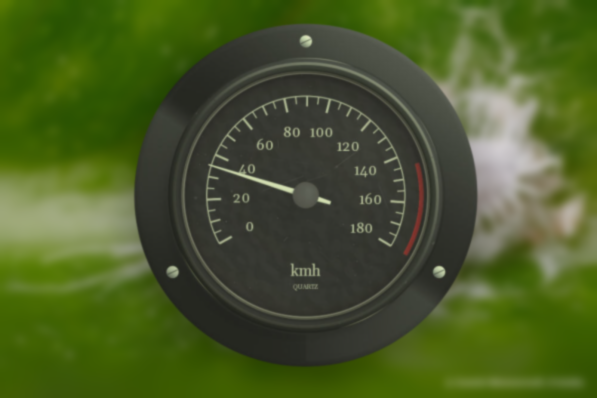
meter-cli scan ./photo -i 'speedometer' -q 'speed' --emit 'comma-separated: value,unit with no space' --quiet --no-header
35,km/h
